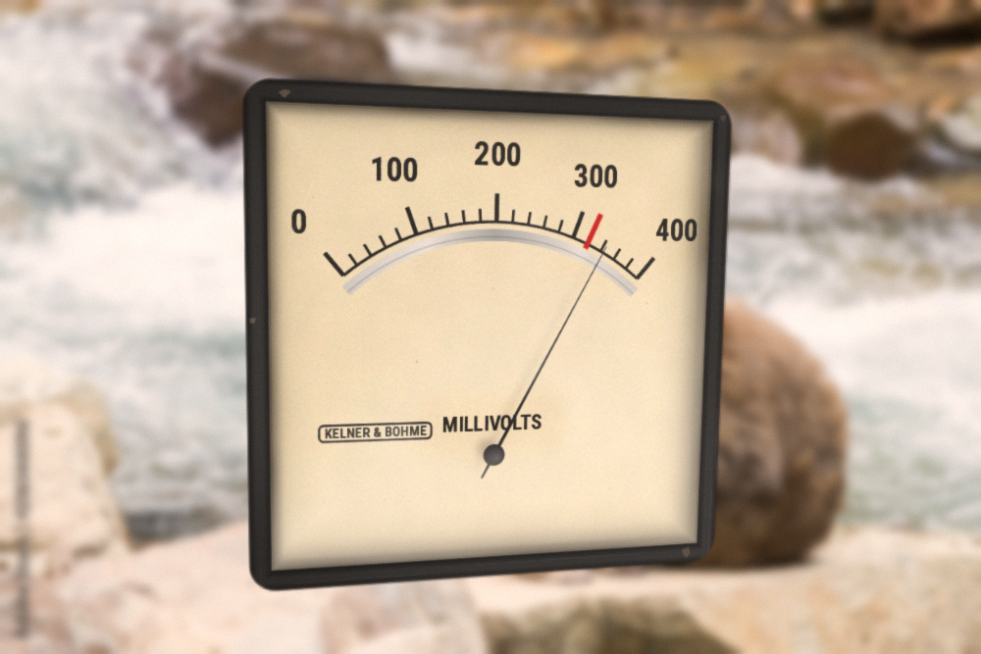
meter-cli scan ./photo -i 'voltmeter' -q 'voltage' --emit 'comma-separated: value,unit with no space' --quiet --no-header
340,mV
